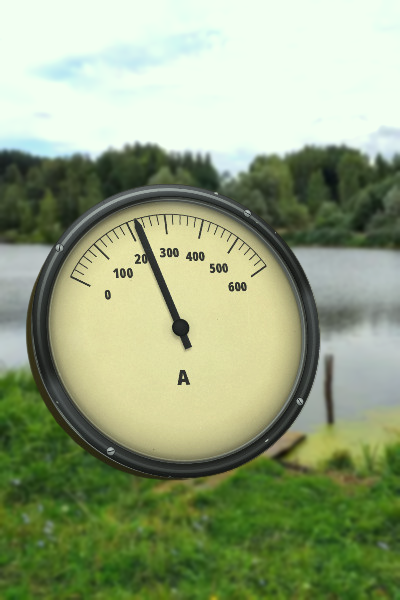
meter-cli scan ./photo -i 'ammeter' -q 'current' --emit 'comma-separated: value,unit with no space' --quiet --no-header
220,A
